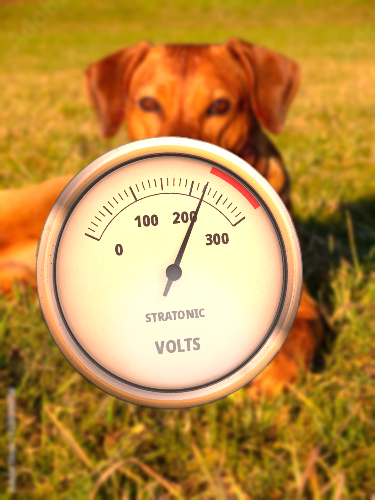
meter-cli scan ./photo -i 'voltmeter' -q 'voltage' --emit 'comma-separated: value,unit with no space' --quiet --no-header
220,V
